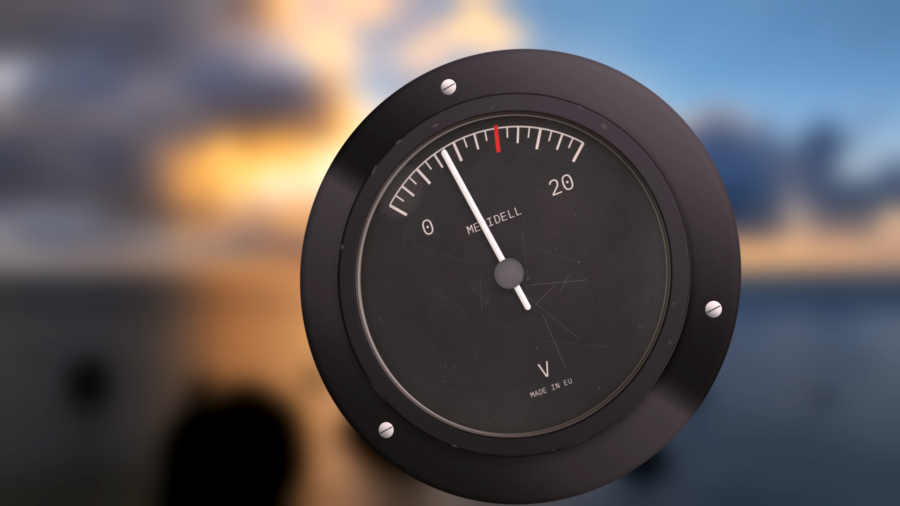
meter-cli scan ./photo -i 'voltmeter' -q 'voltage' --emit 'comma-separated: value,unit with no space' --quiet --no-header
7,V
